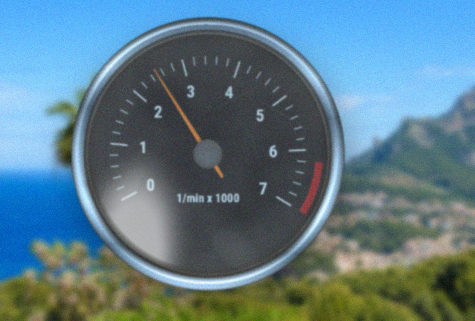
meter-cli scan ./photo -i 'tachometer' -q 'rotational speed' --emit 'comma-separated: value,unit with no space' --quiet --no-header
2500,rpm
